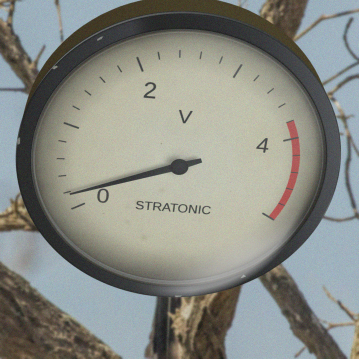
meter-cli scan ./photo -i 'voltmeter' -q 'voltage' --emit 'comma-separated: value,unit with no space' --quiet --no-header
0.2,V
